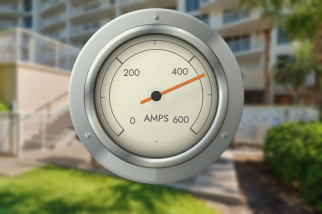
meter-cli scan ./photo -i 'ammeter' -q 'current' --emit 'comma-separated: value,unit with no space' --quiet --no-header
450,A
